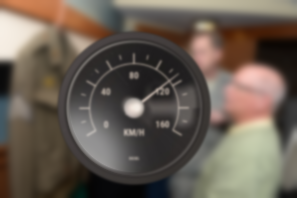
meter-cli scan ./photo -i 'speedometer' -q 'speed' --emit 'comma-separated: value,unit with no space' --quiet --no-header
115,km/h
